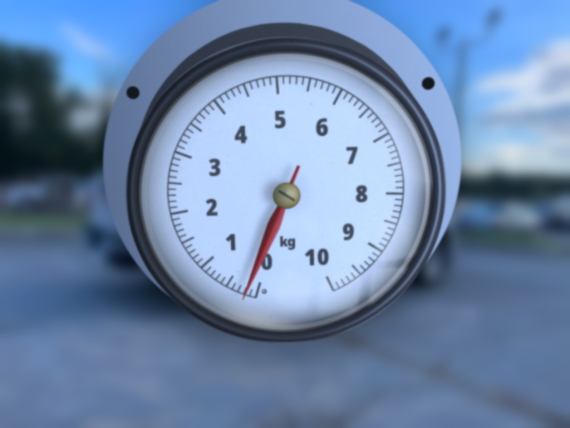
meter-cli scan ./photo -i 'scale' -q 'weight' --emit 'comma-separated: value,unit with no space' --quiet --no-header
0.2,kg
